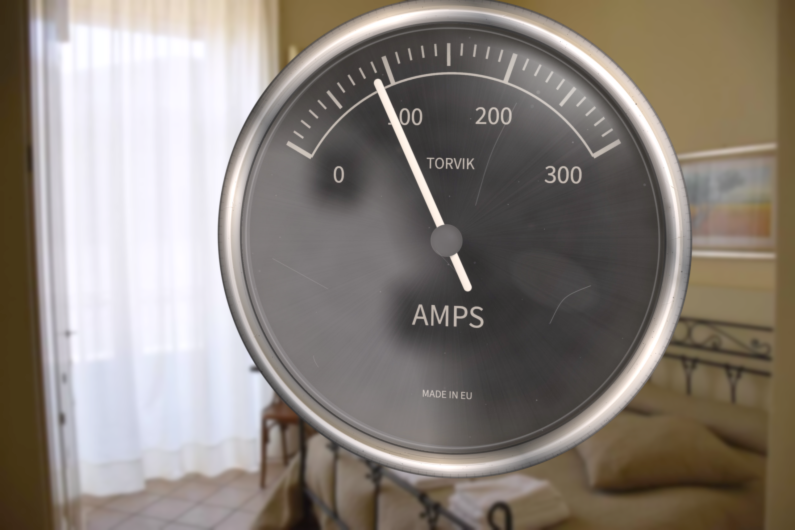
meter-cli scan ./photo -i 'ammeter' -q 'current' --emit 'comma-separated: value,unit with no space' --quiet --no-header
90,A
